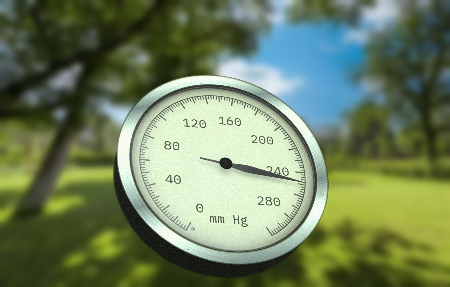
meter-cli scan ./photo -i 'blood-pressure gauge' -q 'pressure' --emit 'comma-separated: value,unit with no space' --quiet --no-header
250,mmHg
